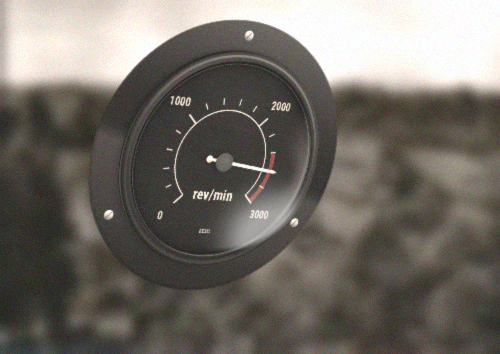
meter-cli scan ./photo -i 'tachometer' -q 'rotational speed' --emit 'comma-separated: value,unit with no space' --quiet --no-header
2600,rpm
